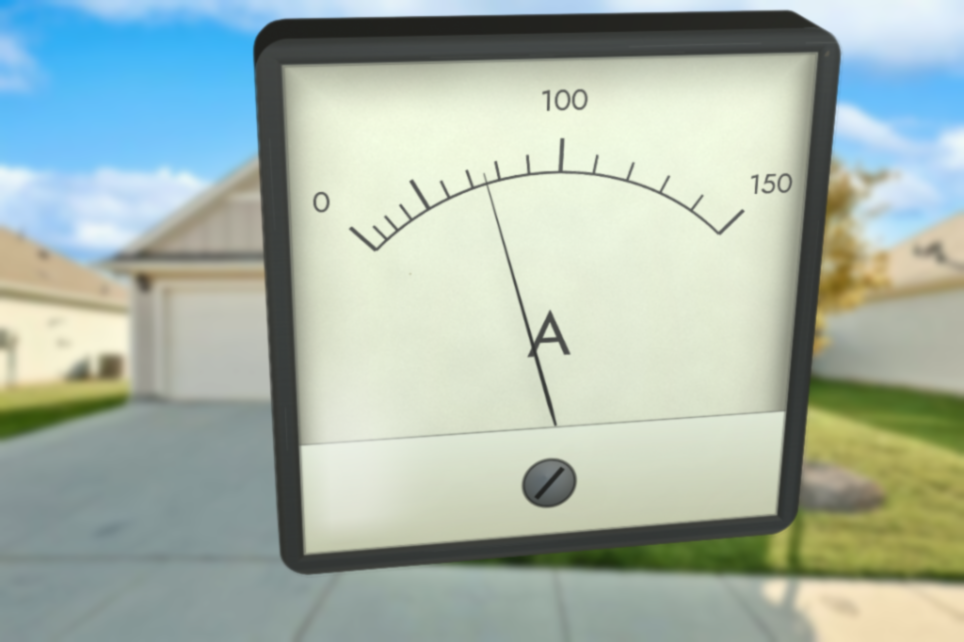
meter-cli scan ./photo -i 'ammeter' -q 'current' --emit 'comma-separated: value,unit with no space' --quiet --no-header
75,A
